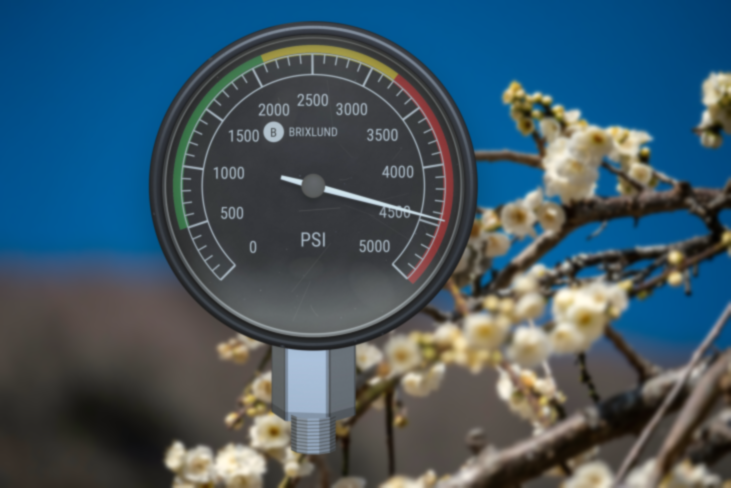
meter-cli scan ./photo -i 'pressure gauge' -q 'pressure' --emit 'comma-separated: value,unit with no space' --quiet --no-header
4450,psi
